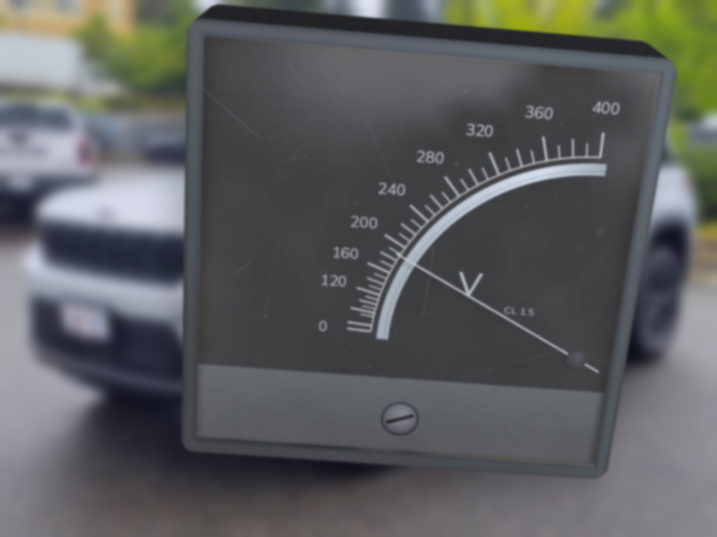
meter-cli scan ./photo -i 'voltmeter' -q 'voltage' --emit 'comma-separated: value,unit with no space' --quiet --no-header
190,V
